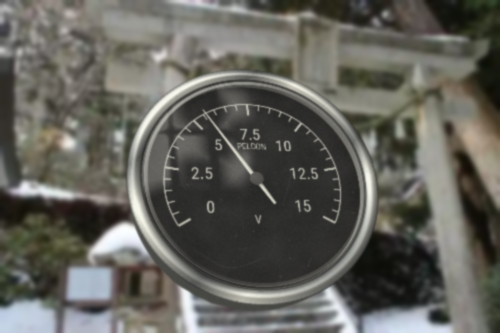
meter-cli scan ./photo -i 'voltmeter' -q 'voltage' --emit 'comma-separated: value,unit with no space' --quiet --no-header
5.5,V
